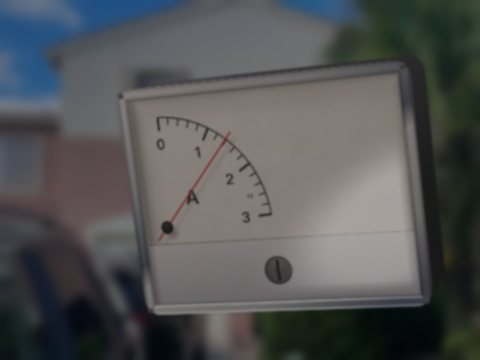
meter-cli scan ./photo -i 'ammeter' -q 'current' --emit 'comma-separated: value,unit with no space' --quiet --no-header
1.4,A
